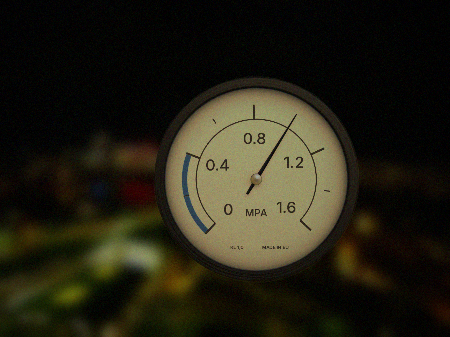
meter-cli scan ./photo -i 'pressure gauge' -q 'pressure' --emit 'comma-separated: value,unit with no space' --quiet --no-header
1,MPa
